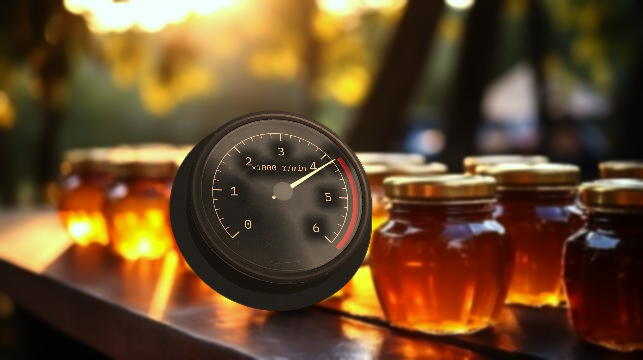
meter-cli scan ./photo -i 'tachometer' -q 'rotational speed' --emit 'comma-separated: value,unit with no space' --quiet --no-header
4200,rpm
